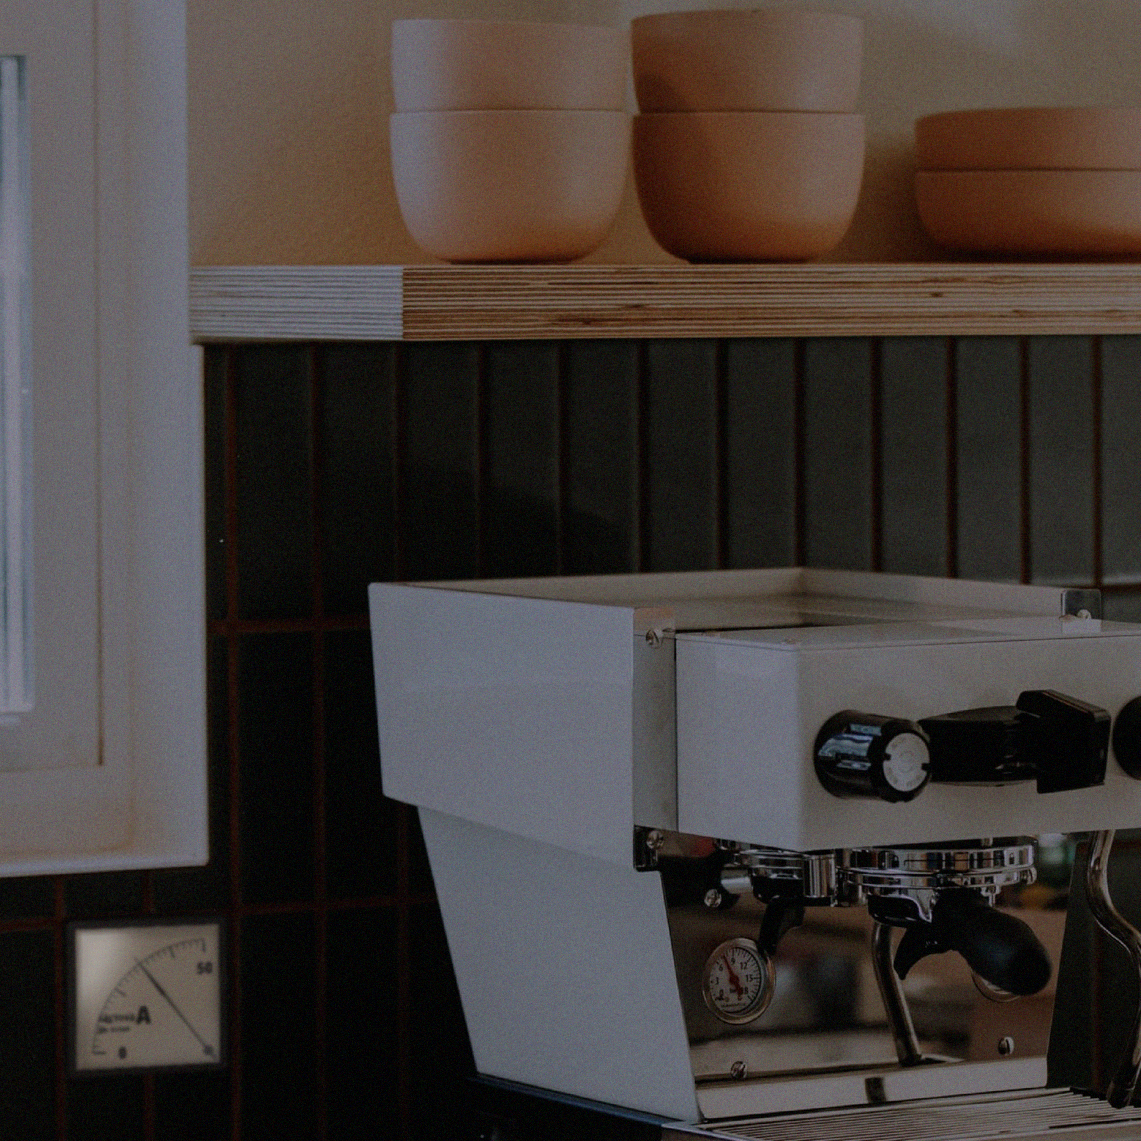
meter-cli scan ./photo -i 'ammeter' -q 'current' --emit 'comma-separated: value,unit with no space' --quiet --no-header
30,A
